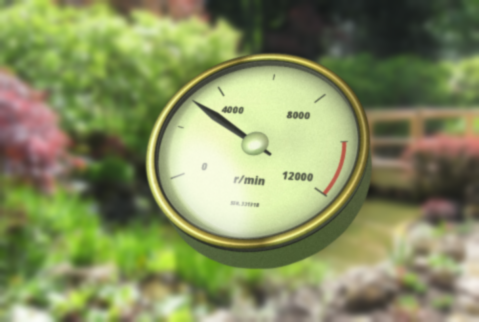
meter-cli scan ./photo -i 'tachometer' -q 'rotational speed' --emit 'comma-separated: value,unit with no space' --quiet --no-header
3000,rpm
